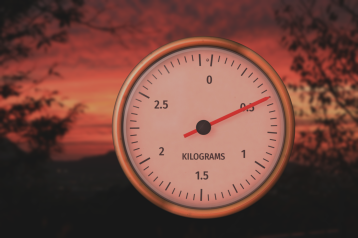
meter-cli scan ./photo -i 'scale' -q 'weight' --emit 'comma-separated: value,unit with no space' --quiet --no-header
0.5,kg
